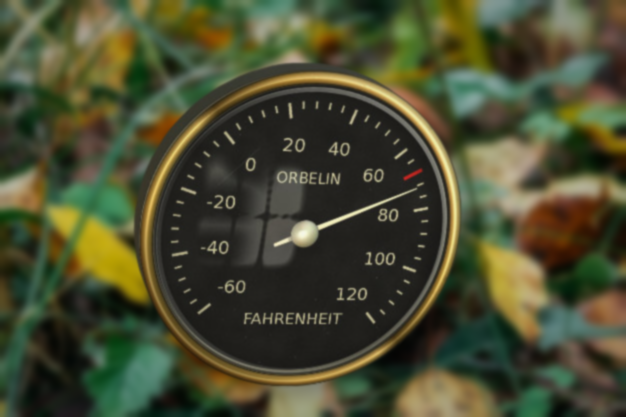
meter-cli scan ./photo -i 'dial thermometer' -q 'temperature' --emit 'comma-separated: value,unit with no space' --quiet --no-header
72,°F
